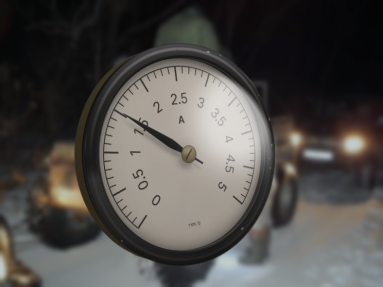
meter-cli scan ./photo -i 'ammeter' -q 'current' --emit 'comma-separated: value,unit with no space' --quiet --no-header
1.5,A
